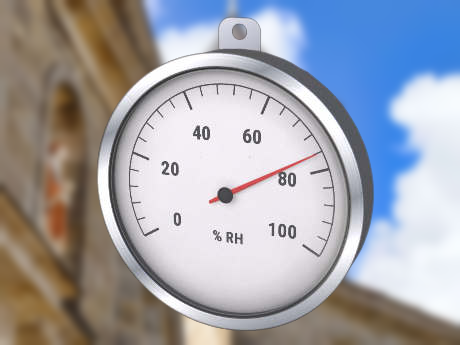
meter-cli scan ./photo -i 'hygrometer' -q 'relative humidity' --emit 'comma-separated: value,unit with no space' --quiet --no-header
76,%
